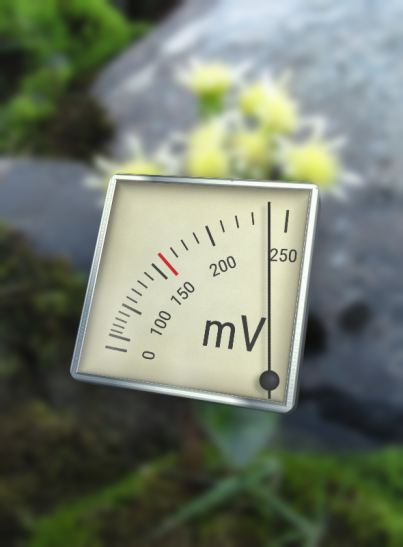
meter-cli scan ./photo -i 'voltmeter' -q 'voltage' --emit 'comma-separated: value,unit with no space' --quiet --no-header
240,mV
